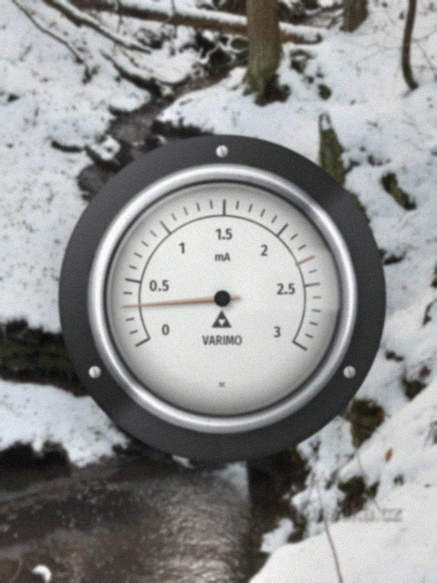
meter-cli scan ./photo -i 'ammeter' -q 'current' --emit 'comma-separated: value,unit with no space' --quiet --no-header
0.3,mA
